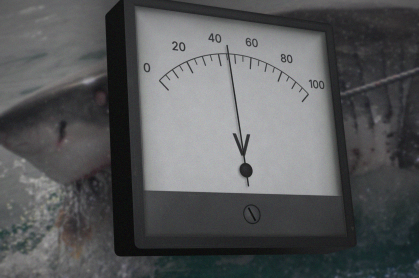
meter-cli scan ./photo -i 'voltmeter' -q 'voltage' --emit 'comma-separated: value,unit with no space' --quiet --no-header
45,V
